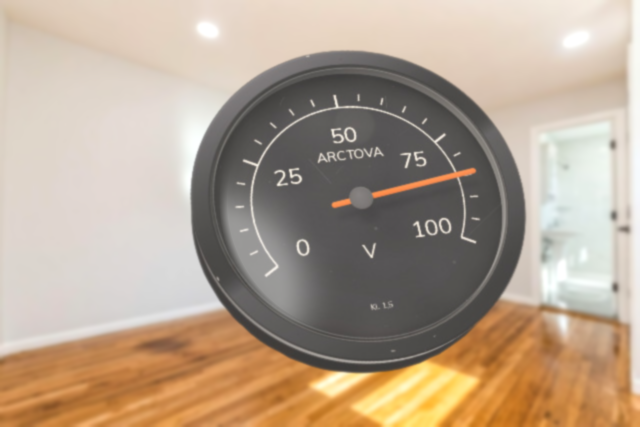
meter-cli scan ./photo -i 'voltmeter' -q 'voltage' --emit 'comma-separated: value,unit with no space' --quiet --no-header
85,V
